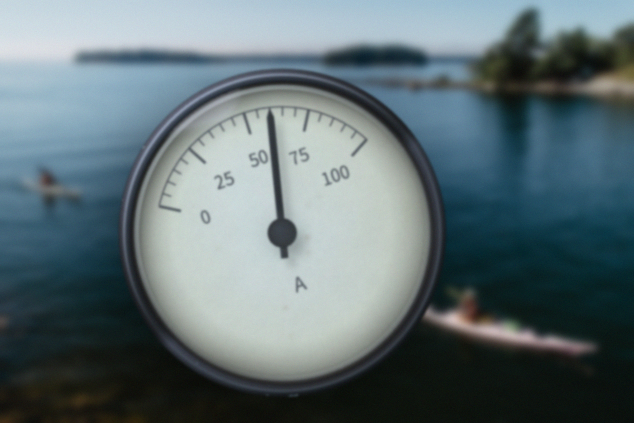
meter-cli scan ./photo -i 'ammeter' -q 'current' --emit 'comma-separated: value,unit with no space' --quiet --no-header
60,A
